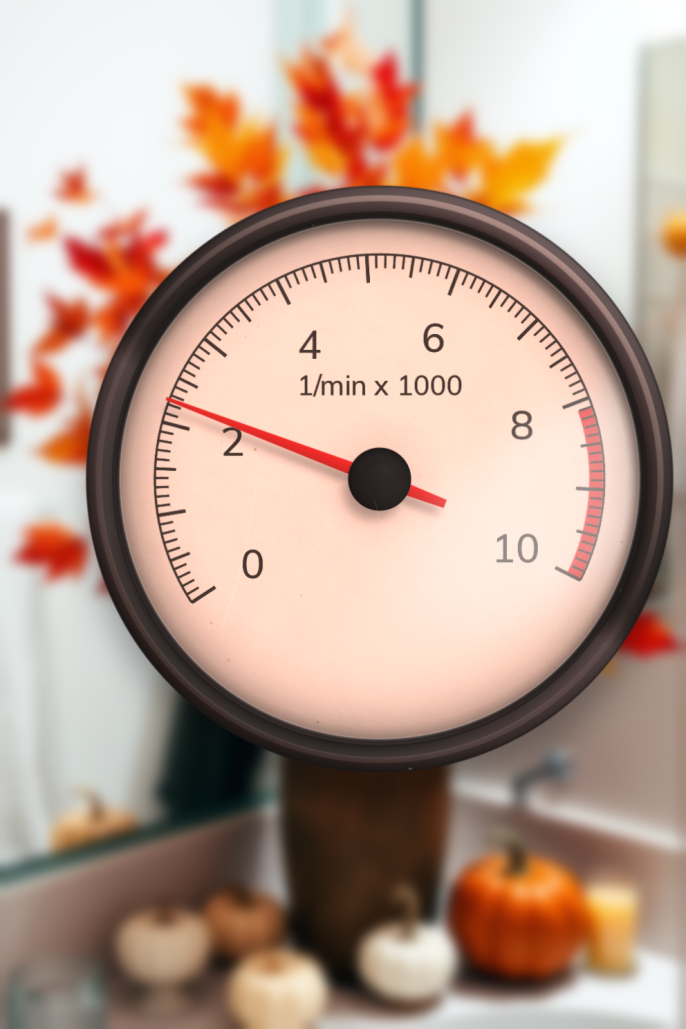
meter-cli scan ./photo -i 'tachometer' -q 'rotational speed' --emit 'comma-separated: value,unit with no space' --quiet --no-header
2250,rpm
